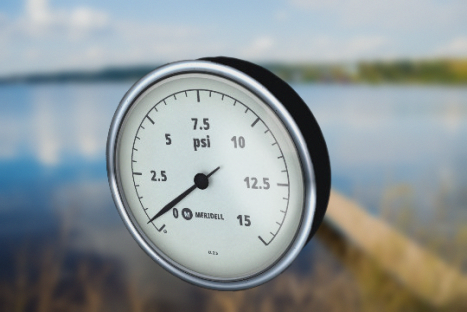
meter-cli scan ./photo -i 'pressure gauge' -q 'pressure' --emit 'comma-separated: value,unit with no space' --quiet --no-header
0.5,psi
